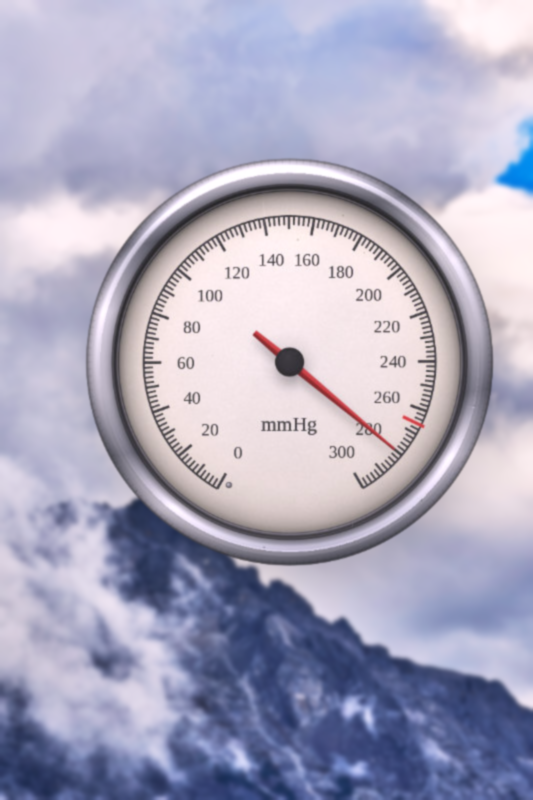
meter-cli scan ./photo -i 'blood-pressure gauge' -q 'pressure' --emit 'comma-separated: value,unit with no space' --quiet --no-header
280,mmHg
